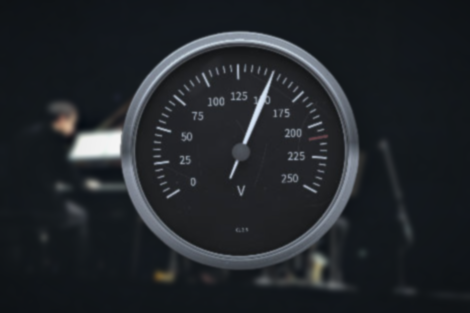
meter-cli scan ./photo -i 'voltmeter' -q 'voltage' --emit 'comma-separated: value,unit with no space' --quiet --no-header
150,V
